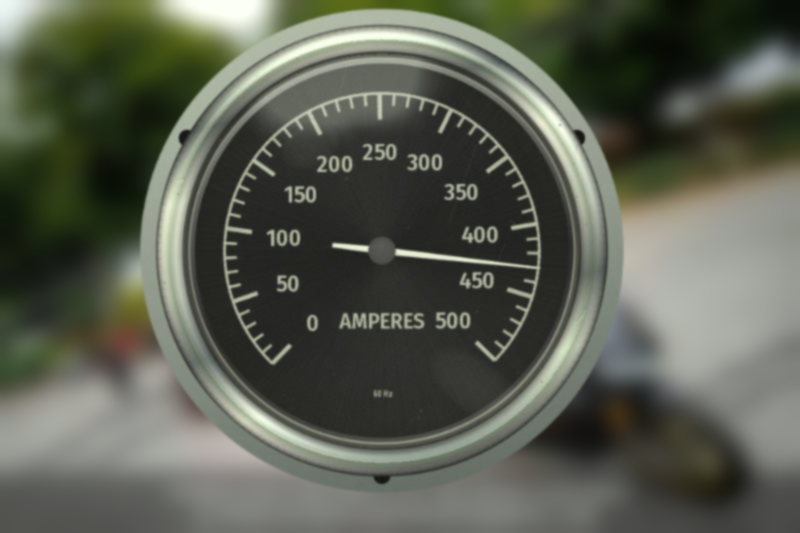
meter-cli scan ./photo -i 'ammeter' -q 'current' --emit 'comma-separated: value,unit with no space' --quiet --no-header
430,A
